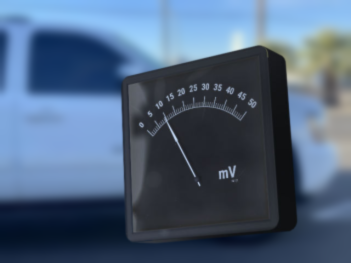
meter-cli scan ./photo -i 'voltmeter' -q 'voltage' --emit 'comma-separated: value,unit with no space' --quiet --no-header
10,mV
